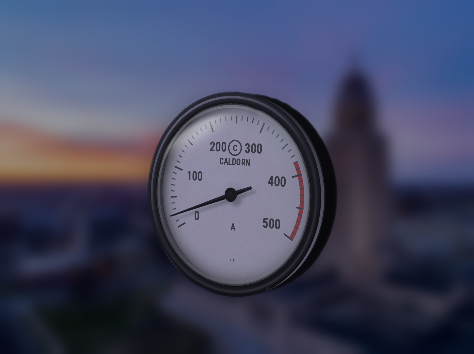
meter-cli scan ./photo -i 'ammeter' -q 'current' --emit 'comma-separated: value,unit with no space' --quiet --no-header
20,A
